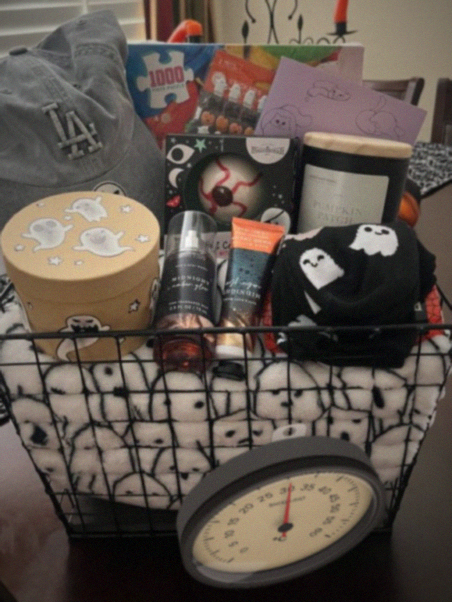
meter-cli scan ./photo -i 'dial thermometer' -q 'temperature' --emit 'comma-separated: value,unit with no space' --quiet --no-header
30,°C
